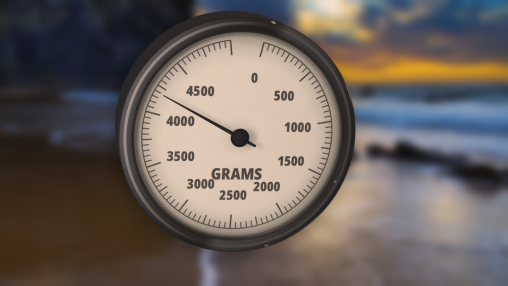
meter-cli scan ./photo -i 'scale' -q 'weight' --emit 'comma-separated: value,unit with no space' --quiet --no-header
4200,g
